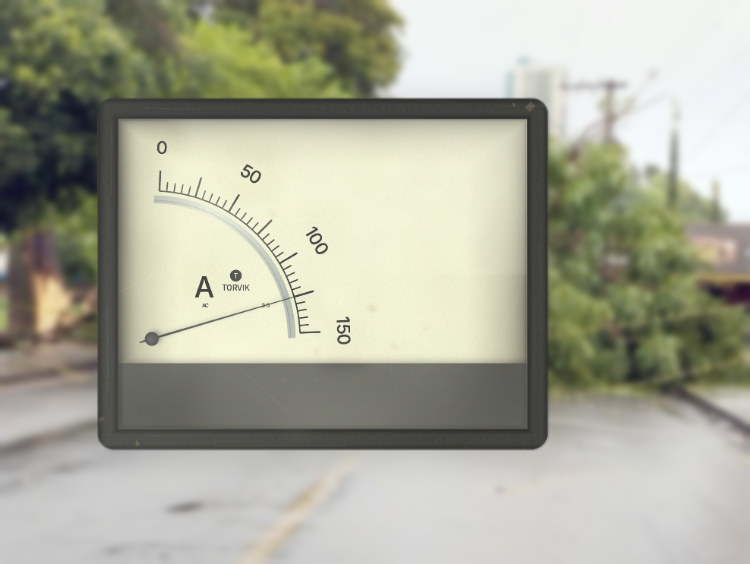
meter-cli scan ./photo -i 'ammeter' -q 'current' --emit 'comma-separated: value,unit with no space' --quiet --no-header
125,A
